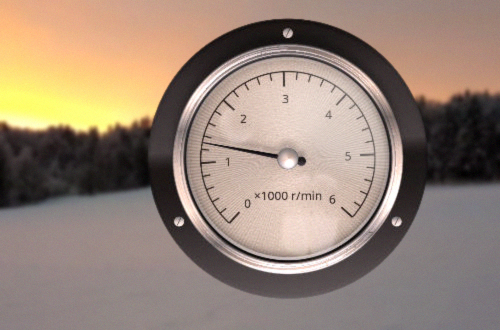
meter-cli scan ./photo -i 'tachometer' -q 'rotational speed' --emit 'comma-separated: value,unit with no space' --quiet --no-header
1300,rpm
